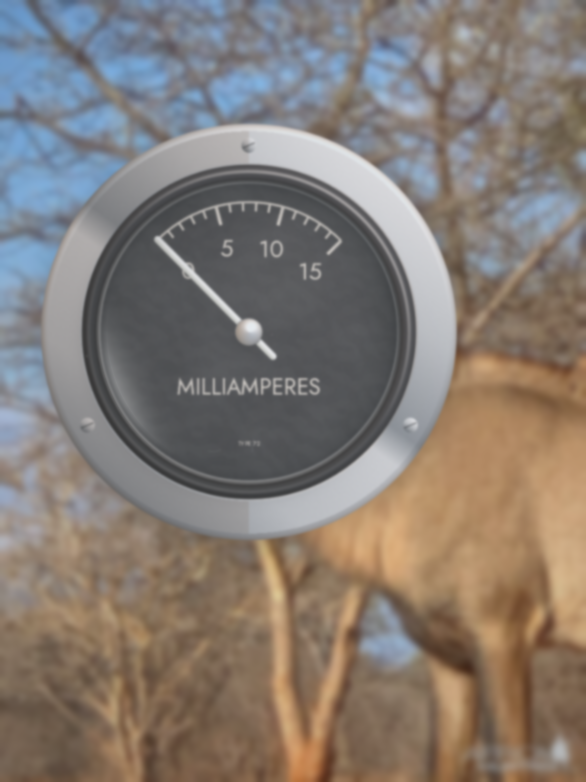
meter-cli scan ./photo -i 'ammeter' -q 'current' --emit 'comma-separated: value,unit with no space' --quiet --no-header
0,mA
